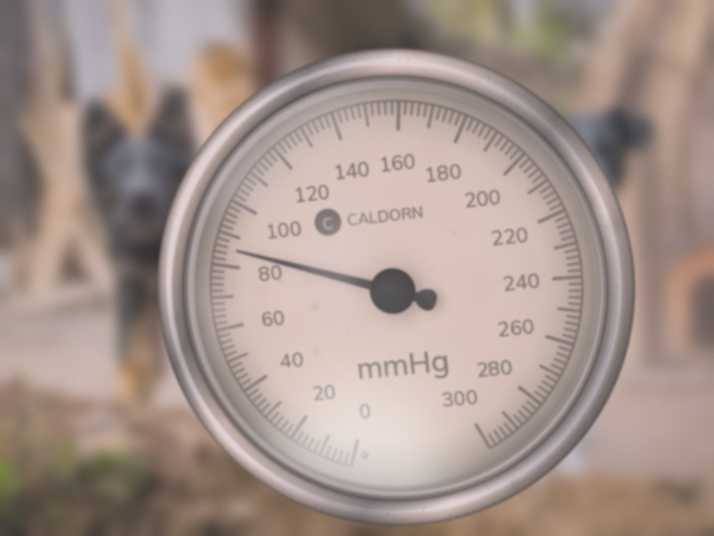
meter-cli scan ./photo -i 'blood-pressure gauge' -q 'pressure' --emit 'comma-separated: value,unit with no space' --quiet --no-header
86,mmHg
